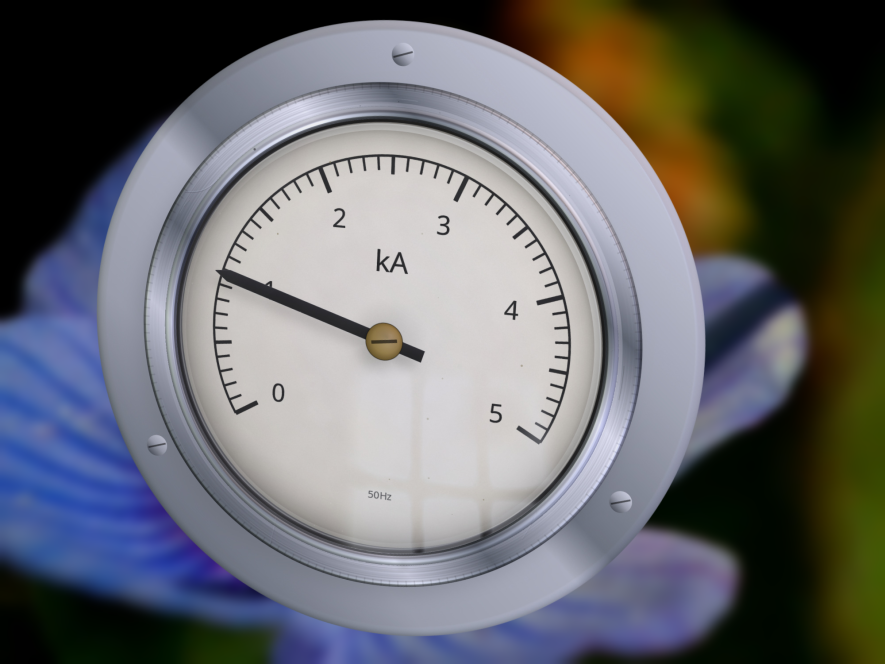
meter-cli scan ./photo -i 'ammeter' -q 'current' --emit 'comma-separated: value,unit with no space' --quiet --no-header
1,kA
